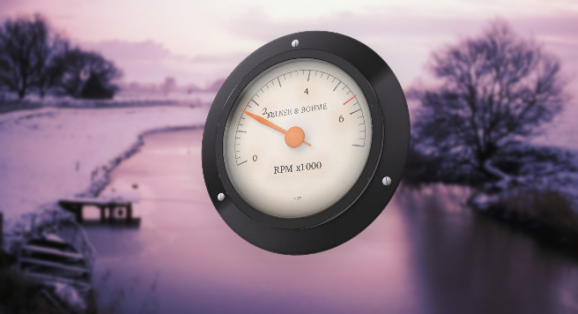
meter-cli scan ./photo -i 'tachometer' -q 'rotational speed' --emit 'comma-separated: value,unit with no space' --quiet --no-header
1600,rpm
